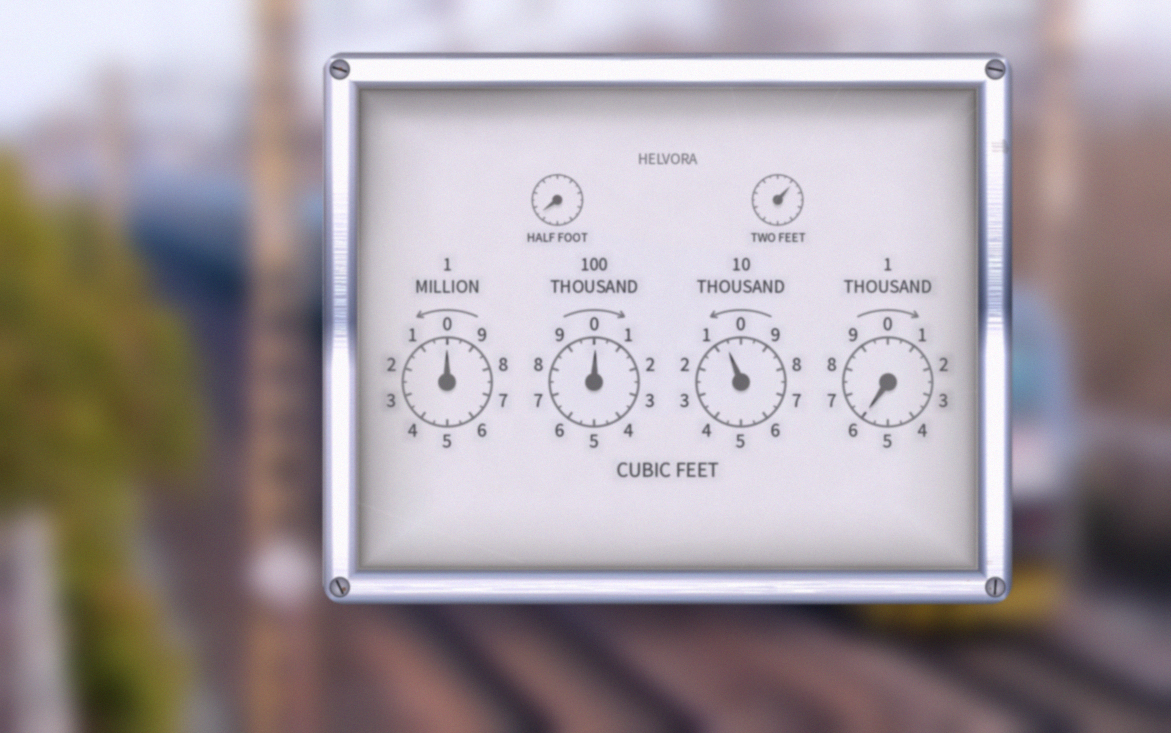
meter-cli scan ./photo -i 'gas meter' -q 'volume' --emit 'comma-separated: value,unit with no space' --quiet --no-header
600,ft³
